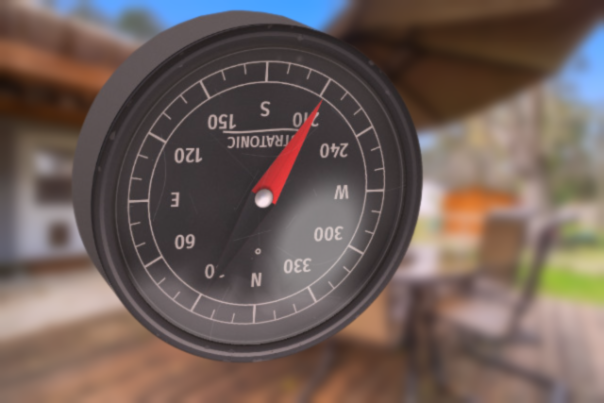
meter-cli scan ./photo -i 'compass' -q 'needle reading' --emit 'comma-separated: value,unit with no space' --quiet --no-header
210,°
